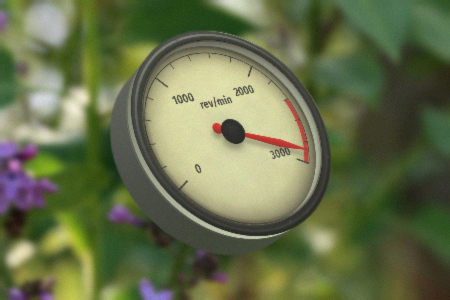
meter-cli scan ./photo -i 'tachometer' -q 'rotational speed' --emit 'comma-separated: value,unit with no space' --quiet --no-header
2900,rpm
